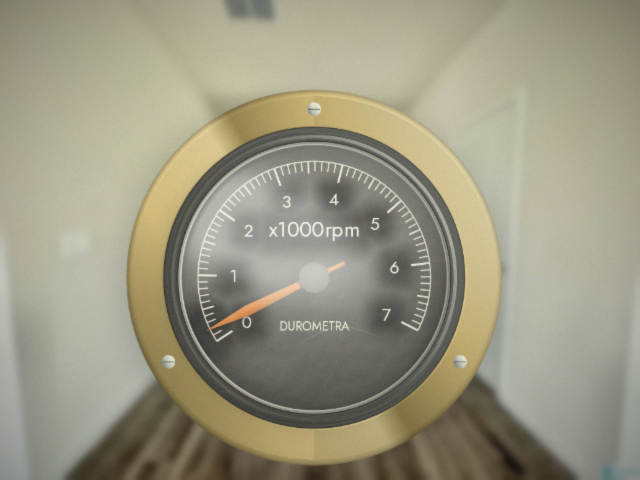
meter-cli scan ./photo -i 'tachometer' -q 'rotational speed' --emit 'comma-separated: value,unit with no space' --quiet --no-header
200,rpm
